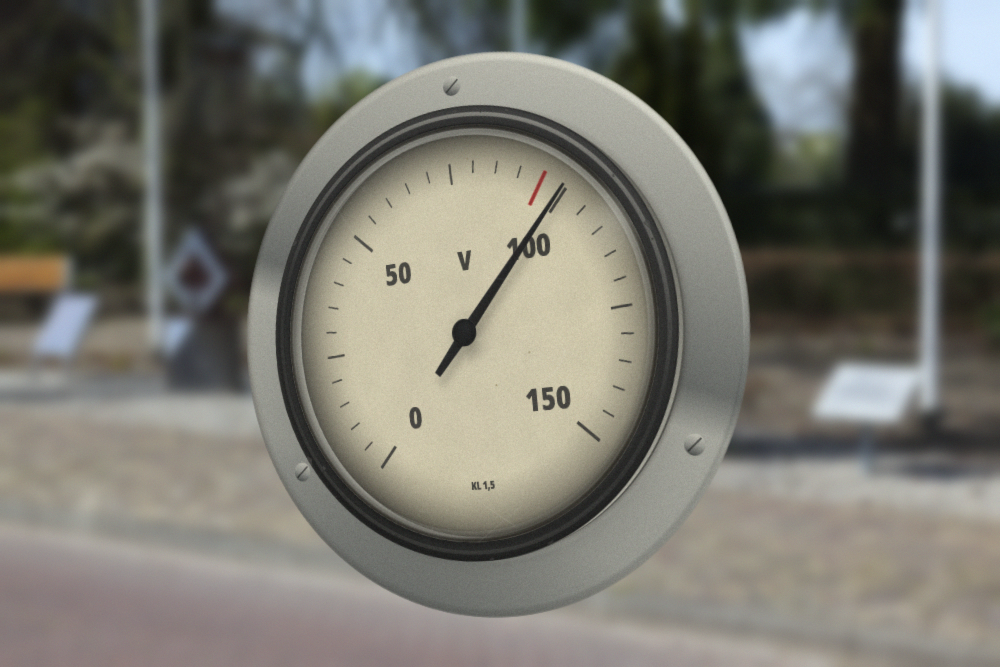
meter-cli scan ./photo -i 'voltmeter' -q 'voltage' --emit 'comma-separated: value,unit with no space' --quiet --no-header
100,V
